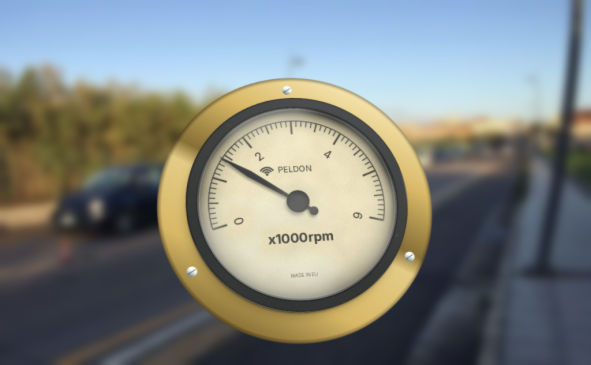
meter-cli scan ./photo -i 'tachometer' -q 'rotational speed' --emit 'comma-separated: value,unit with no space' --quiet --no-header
1400,rpm
